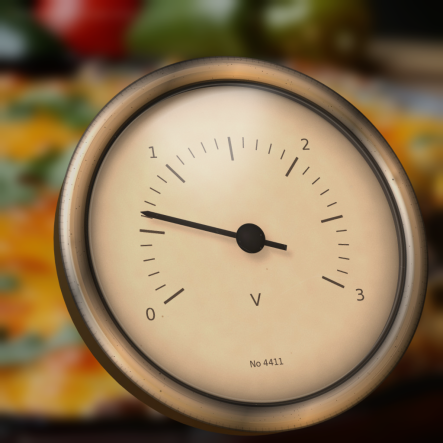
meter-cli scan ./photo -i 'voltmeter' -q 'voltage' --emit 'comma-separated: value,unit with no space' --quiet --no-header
0.6,V
